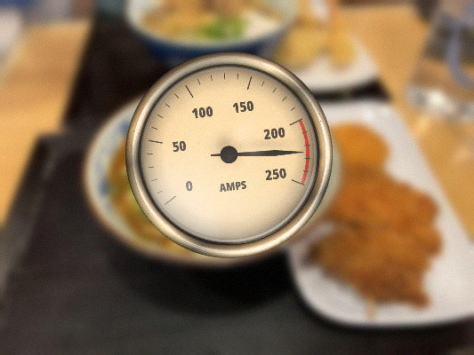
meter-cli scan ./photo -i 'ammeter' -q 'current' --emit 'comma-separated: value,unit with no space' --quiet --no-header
225,A
